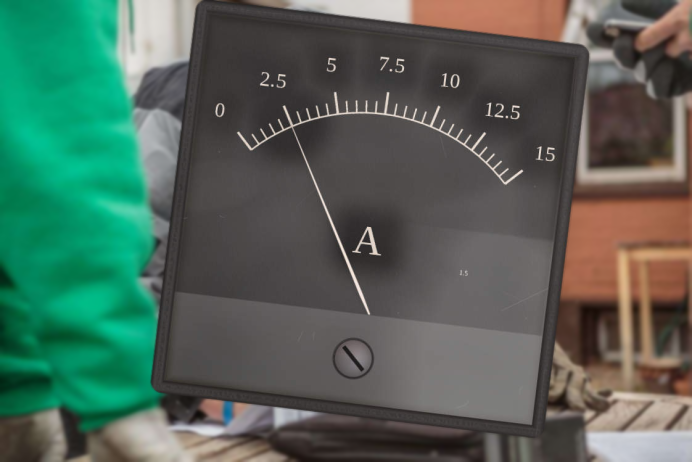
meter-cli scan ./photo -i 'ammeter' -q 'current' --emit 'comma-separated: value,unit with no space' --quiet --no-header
2.5,A
